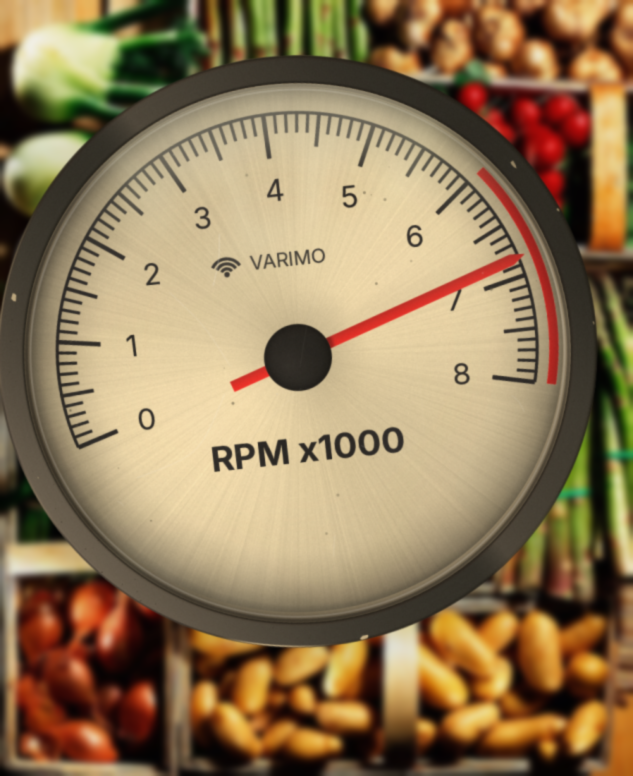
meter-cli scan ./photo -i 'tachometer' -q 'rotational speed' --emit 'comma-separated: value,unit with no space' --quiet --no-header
6800,rpm
